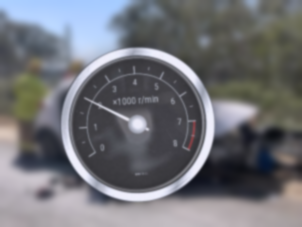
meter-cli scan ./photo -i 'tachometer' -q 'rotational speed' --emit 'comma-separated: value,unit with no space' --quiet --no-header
2000,rpm
